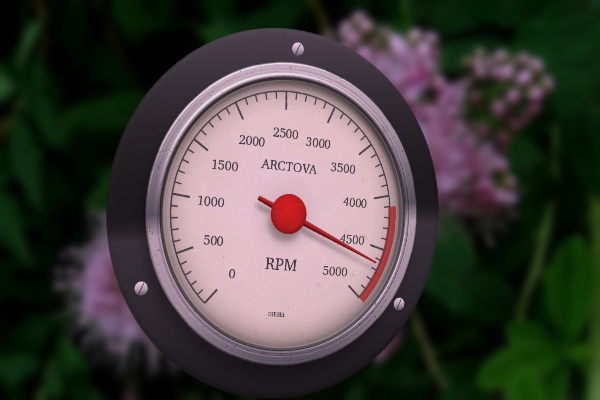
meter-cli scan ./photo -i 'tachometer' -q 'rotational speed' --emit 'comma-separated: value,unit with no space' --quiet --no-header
4650,rpm
